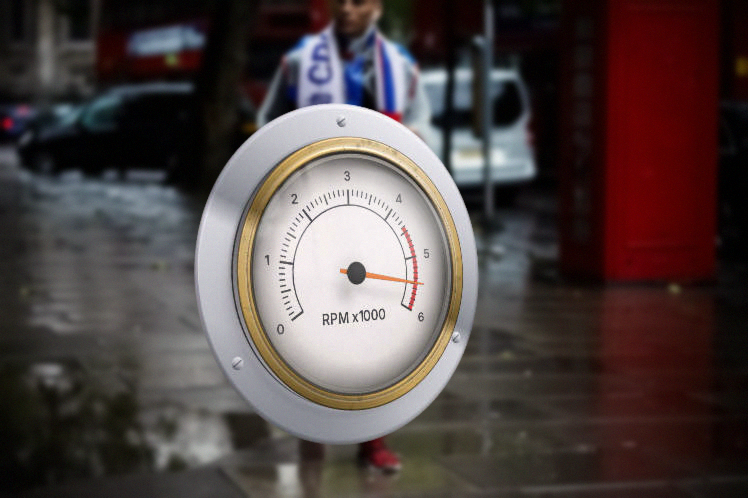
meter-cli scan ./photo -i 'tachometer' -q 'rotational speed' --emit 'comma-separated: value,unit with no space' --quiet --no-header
5500,rpm
